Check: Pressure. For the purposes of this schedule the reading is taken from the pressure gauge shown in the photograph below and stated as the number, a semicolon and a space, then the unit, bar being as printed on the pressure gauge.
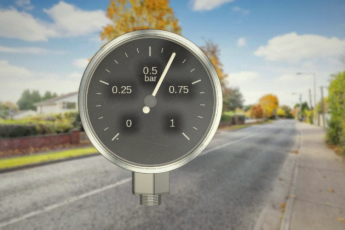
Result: 0.6; bar
